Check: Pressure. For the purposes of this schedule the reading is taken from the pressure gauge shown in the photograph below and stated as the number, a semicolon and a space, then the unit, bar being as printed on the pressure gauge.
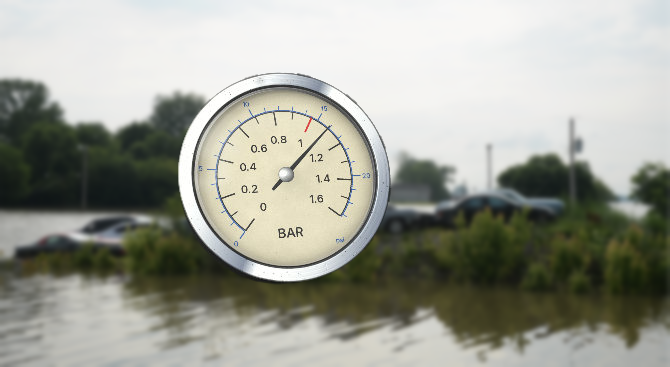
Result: 1.1; bar
